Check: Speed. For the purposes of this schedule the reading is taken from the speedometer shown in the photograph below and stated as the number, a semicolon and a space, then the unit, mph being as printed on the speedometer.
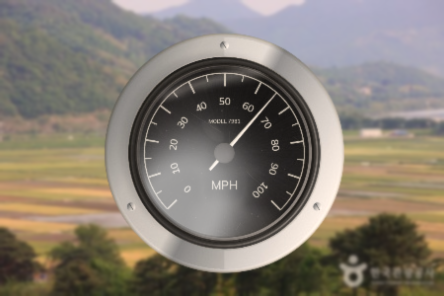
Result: 65; mph
